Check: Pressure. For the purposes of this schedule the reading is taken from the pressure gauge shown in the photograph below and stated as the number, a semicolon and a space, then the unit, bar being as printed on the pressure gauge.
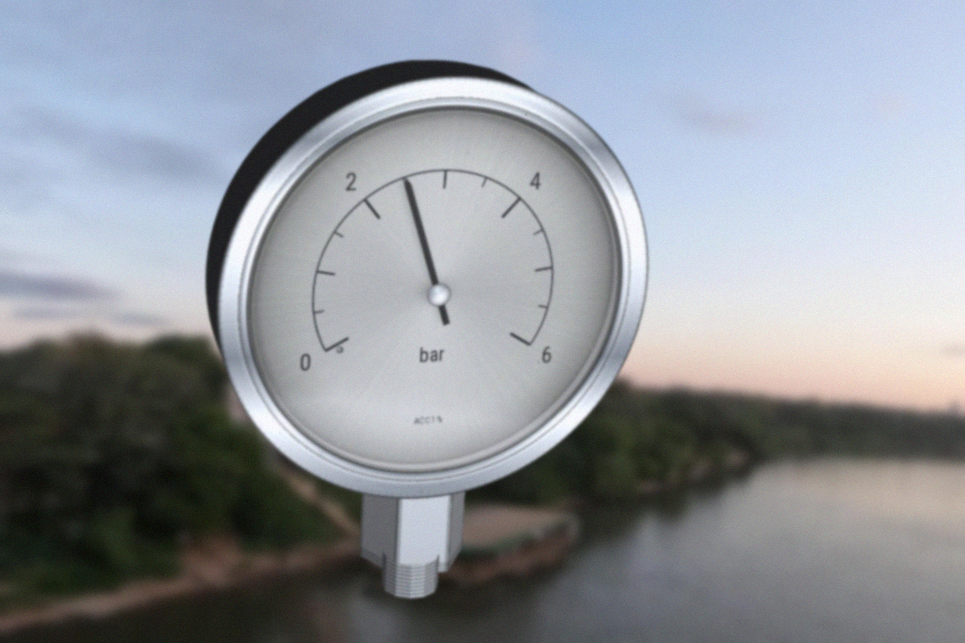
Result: 2.5; bar
